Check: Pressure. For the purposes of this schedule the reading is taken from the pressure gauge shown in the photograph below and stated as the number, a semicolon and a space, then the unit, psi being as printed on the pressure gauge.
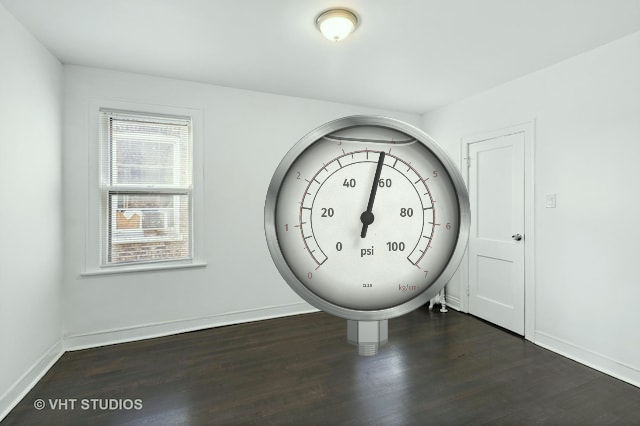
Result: 55; psi
